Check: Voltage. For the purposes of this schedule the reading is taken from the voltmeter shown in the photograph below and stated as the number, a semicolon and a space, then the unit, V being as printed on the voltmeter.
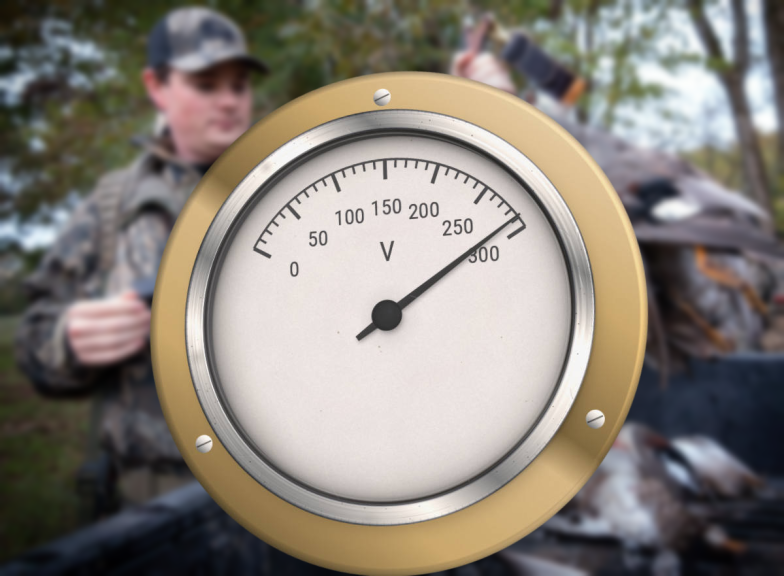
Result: 290; V
